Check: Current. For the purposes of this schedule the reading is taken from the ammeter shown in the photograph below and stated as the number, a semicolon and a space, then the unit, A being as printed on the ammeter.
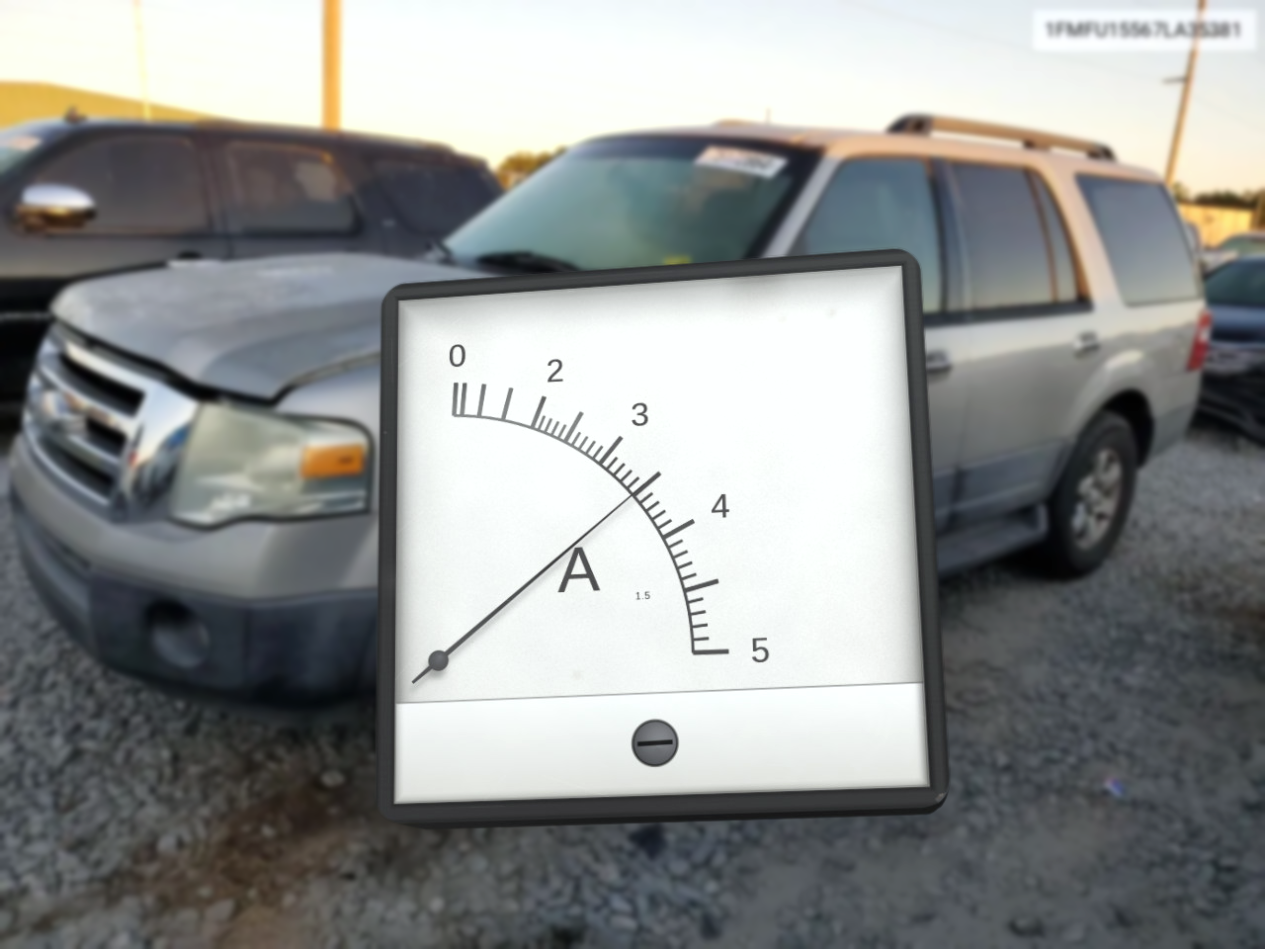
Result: 3.5; A
